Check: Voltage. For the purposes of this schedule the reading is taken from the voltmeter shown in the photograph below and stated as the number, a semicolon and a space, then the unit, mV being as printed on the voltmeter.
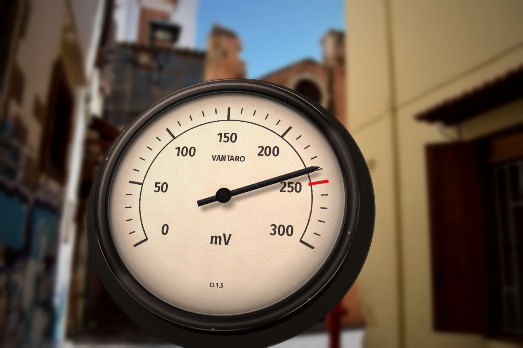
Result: 240; mV
